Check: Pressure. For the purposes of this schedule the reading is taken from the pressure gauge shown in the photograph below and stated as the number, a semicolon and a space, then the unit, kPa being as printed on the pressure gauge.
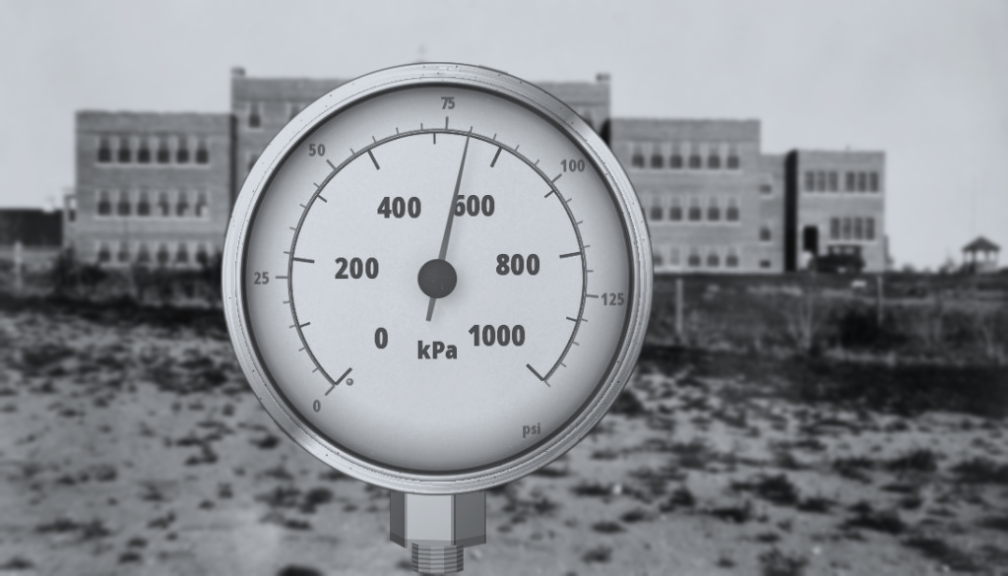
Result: 550; kPa
